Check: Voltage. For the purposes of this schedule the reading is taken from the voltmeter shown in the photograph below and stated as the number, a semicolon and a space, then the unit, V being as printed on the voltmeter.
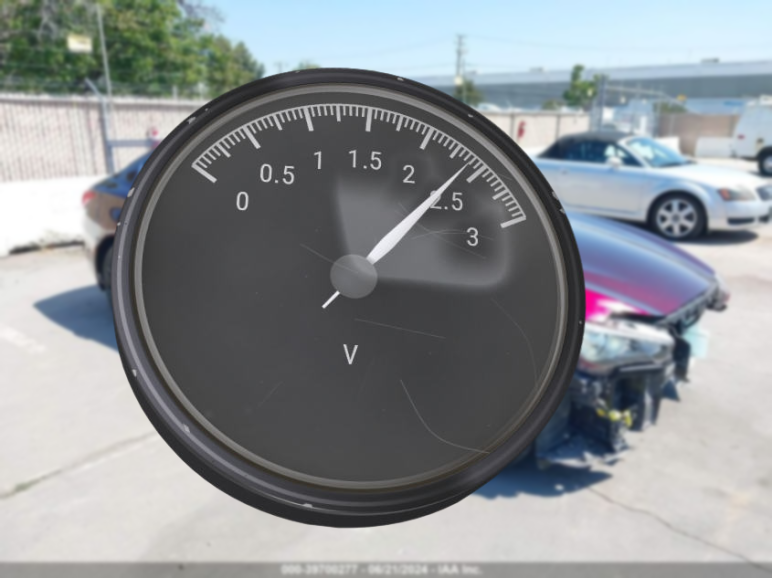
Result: 2.4; V
